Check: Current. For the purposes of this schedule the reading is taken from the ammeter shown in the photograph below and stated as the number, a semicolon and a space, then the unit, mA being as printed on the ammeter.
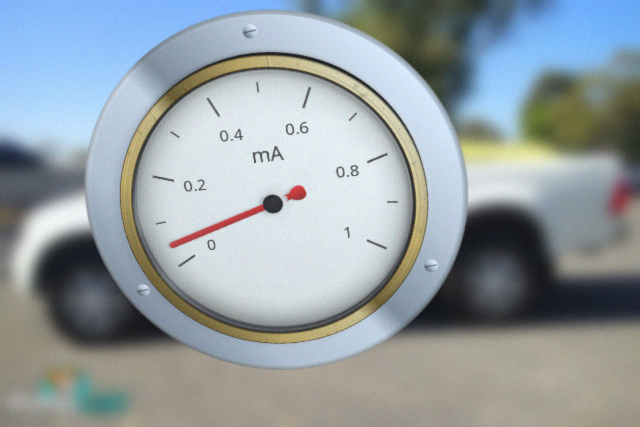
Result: 0.05; mA
